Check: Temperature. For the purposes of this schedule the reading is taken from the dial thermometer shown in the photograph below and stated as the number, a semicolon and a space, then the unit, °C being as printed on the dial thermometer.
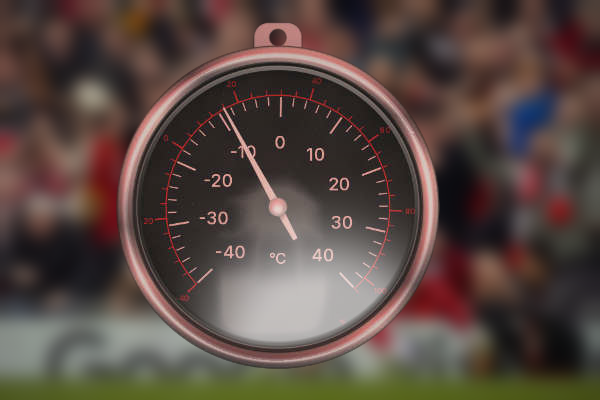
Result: -9; °C
